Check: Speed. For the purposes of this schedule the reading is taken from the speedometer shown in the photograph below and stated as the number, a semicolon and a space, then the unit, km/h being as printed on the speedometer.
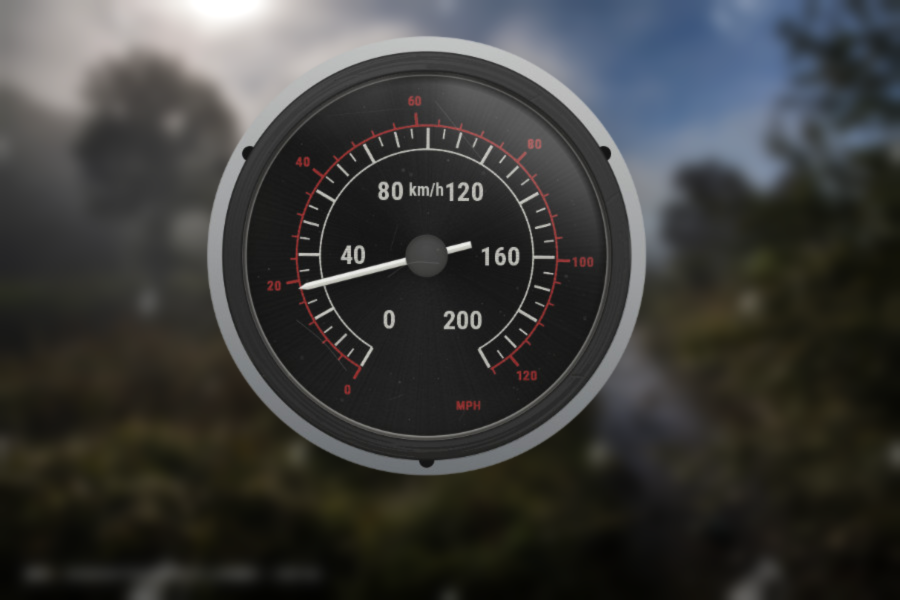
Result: 30; km/h
